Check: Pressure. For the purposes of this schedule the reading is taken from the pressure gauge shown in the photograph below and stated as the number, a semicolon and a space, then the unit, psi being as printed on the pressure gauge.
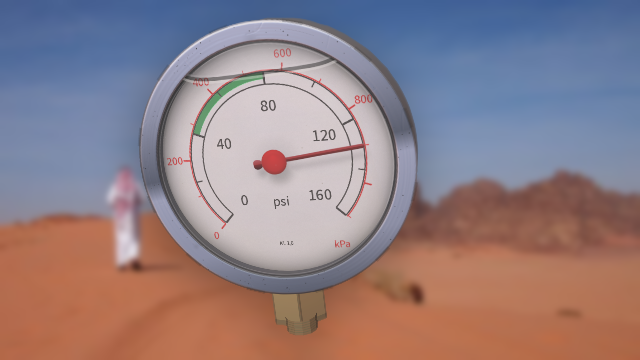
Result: 130; psi
